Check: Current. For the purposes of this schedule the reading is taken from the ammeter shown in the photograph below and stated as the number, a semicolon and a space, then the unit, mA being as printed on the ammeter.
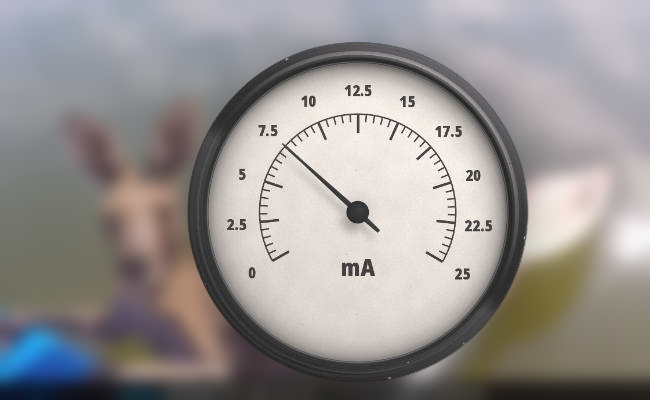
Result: 7.5; mA
